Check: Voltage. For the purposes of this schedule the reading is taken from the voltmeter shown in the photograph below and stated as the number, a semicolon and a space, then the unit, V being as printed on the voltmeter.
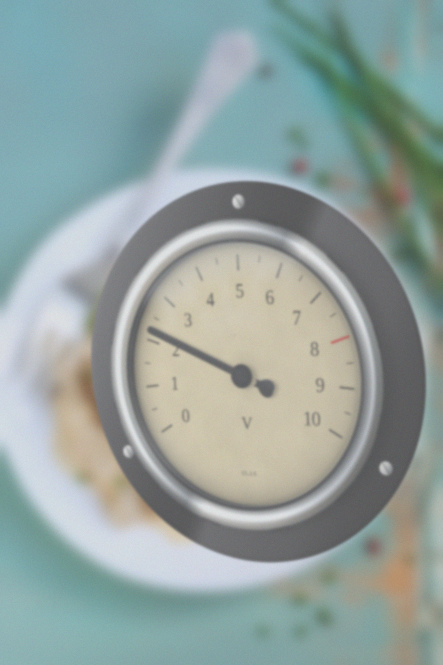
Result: 2.25; V
